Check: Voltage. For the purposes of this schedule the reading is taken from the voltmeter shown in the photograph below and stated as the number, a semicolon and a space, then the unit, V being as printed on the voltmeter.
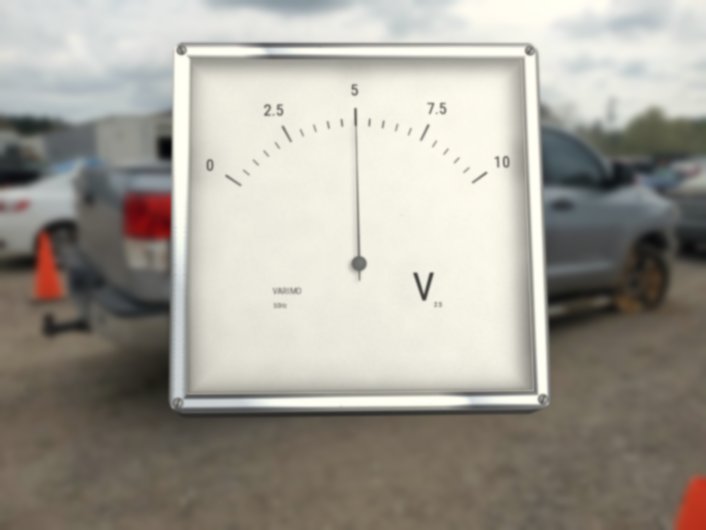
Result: 5; V
